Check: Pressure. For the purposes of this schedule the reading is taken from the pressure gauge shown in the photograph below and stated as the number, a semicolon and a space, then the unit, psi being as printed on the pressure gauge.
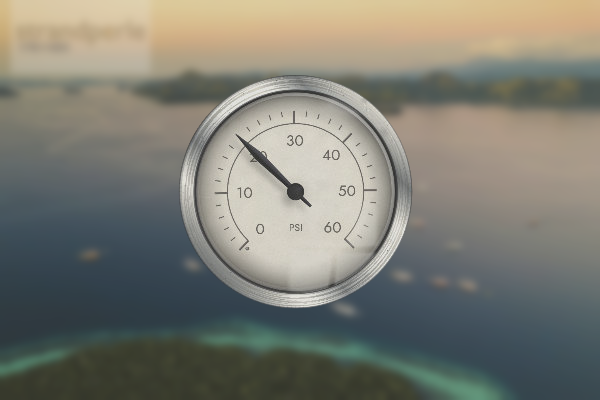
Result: 20; psi
